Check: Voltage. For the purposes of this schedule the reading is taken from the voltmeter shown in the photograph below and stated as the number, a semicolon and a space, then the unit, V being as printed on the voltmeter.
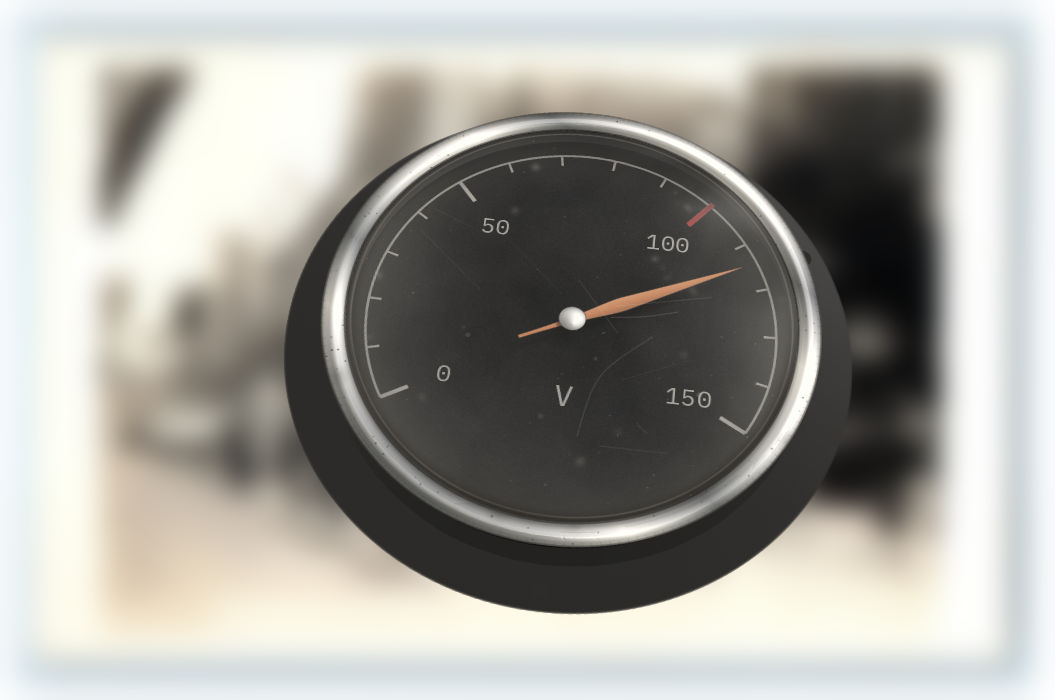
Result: 115; V
